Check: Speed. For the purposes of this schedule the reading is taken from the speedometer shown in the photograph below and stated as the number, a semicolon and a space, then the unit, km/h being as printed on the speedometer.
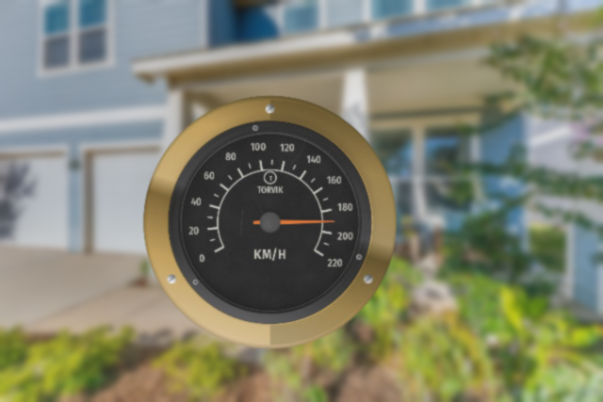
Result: 190; km/h
